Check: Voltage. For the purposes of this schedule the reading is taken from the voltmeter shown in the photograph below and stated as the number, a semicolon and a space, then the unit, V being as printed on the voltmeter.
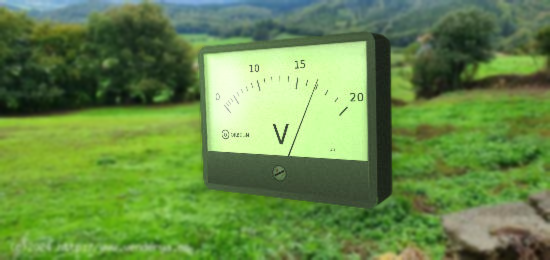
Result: 17; V
